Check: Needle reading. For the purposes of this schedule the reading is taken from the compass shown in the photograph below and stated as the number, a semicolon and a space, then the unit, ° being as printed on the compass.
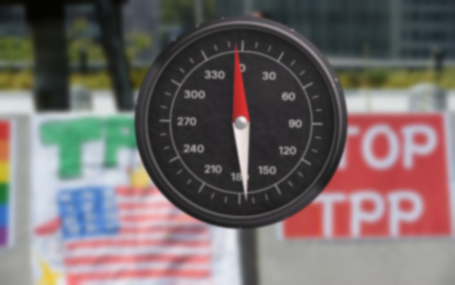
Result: 355; °
